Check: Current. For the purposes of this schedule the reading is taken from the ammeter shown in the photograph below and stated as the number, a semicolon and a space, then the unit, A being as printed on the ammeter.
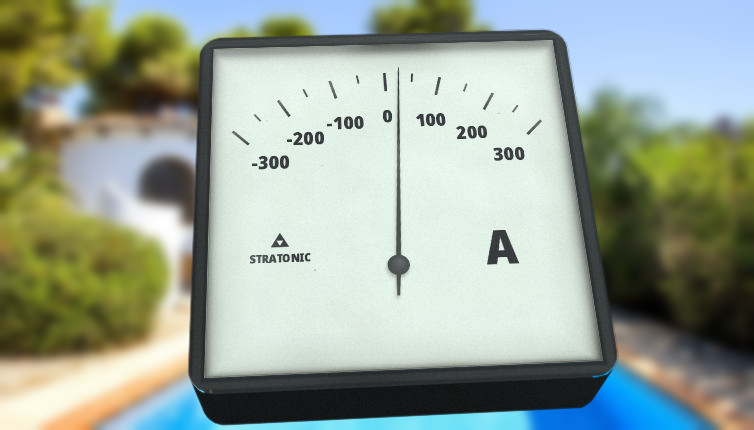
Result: 25; A
